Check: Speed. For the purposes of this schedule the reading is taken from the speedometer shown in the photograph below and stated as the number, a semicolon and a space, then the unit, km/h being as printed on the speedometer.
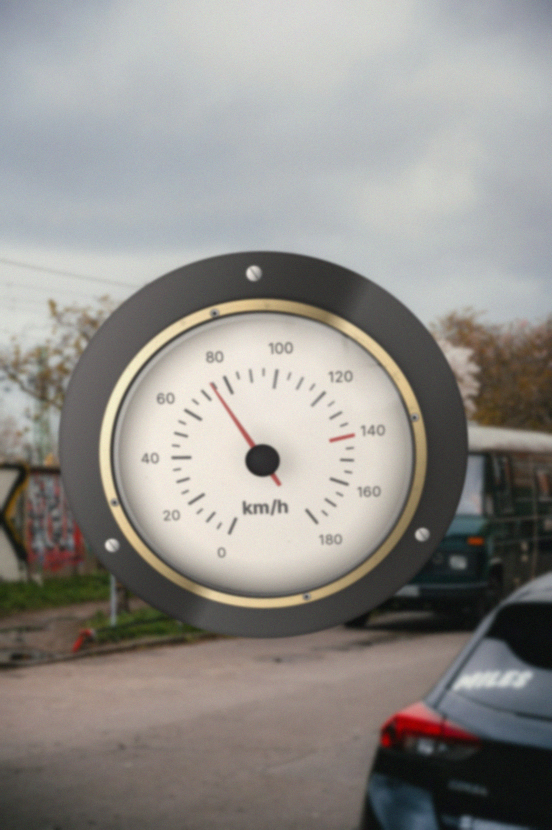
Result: 75; km/h
